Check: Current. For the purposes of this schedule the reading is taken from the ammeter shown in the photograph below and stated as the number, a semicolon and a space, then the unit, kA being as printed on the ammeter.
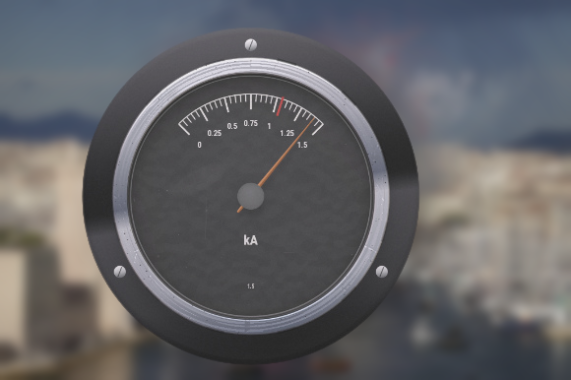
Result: 1.4; kA
